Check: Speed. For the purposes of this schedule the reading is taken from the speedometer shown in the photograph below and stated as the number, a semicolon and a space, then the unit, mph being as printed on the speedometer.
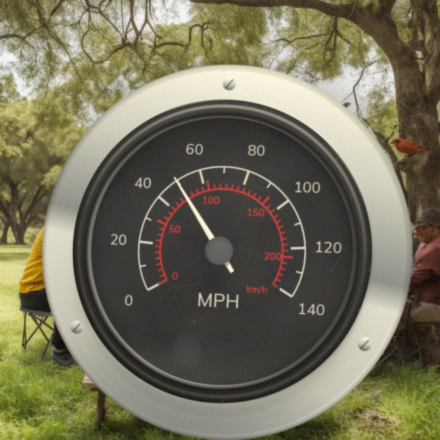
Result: 50; mph
